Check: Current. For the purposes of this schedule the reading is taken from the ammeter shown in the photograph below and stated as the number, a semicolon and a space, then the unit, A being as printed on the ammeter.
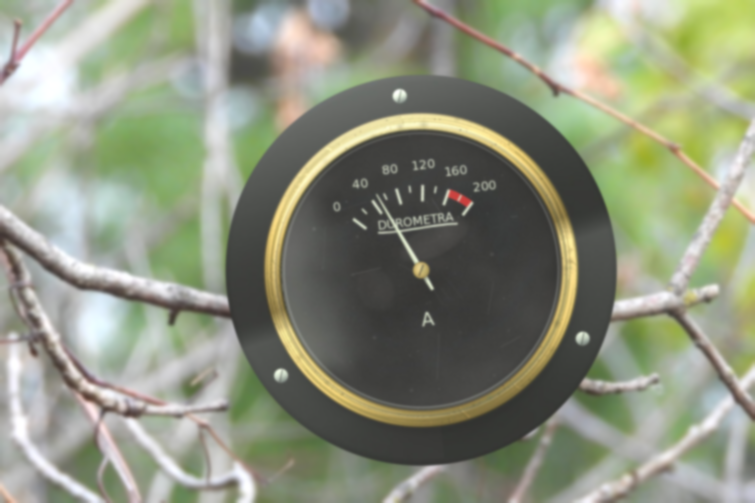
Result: 50; A
